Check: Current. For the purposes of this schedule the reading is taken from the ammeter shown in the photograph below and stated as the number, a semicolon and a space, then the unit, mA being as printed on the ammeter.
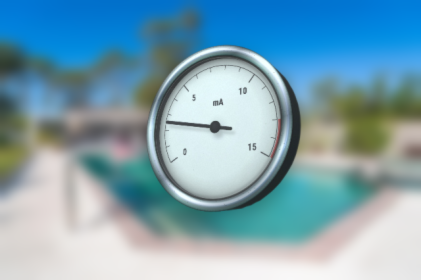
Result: 2.5; mA
